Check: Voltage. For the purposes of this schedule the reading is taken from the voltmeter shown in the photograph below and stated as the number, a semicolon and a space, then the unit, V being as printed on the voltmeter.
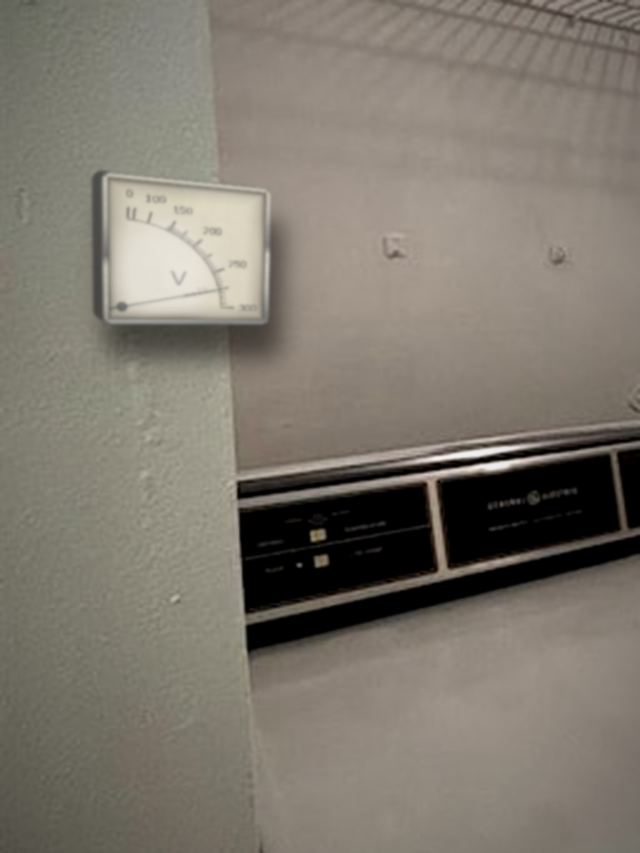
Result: 275; V
